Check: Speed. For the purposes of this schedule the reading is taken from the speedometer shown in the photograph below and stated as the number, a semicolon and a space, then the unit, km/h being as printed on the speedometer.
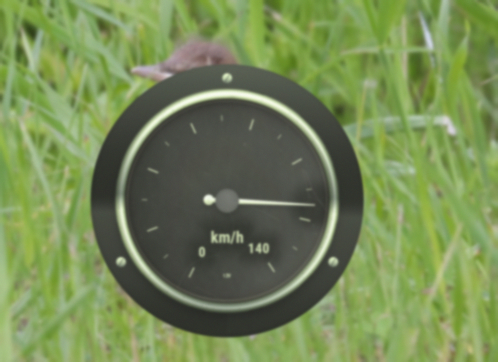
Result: 115; km/h
